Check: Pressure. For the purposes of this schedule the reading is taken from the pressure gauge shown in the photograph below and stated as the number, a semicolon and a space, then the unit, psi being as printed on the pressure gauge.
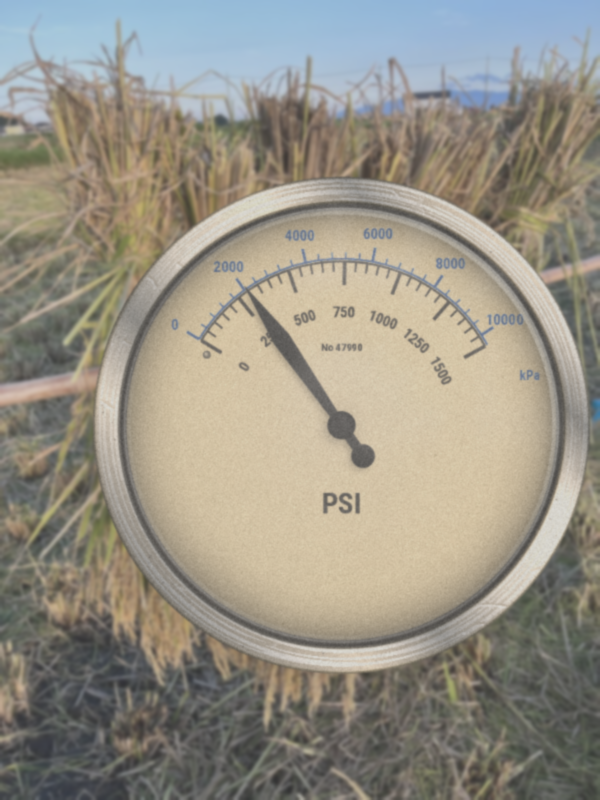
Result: 300; psi
